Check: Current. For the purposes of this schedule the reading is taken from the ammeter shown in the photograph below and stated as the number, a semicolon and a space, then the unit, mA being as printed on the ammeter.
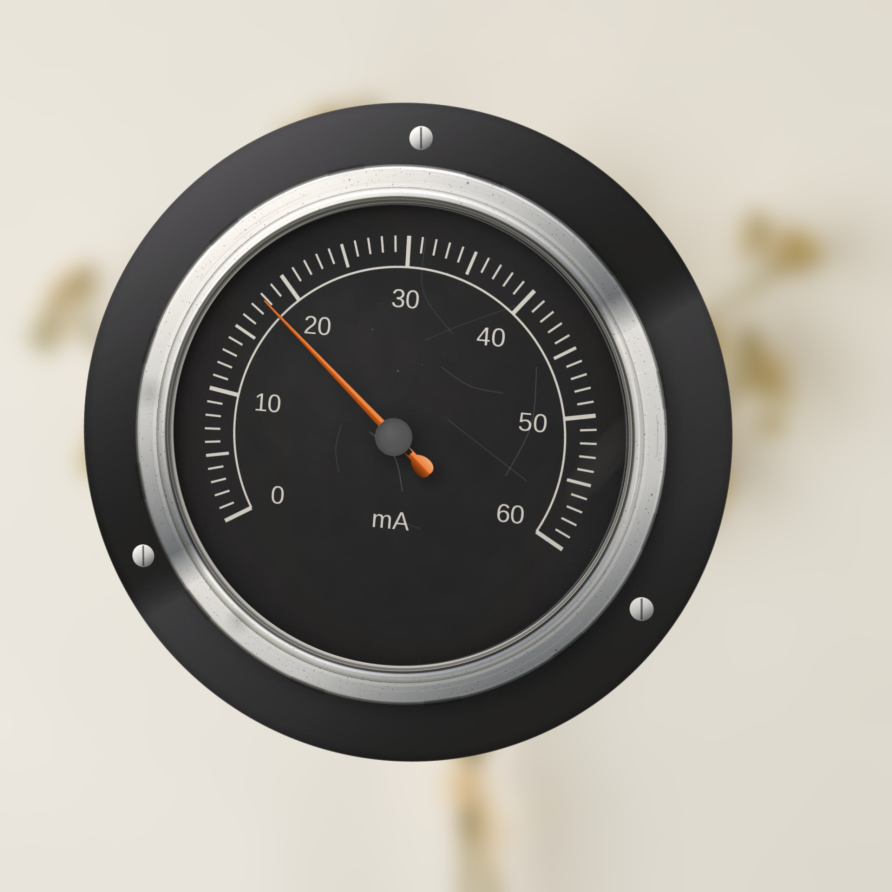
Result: 18; mA
